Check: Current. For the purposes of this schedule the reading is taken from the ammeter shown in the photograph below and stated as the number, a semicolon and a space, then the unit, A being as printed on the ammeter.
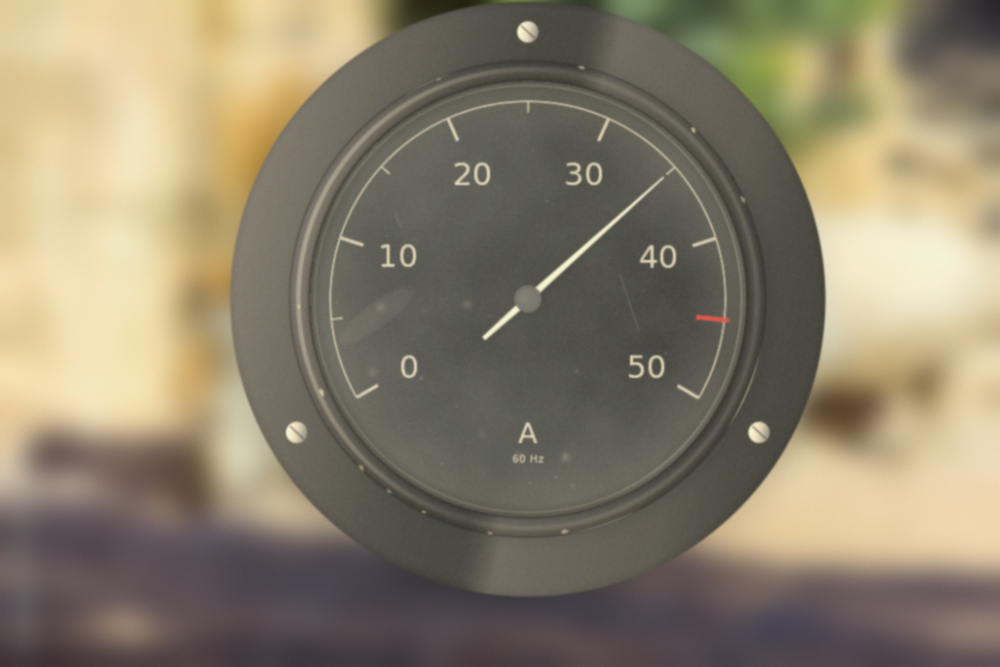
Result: 35; A
